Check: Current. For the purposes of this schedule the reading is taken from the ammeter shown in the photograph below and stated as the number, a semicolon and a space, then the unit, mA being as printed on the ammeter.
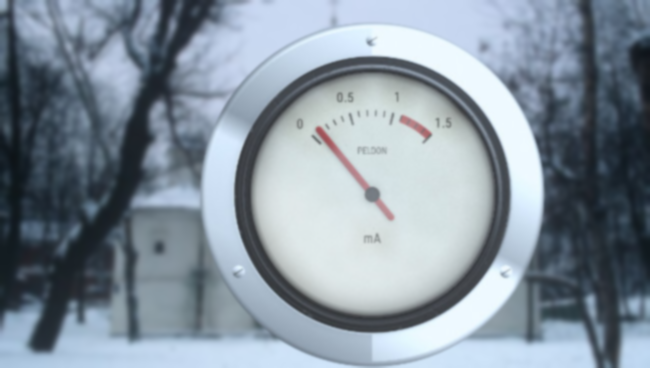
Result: 0.1; mA
